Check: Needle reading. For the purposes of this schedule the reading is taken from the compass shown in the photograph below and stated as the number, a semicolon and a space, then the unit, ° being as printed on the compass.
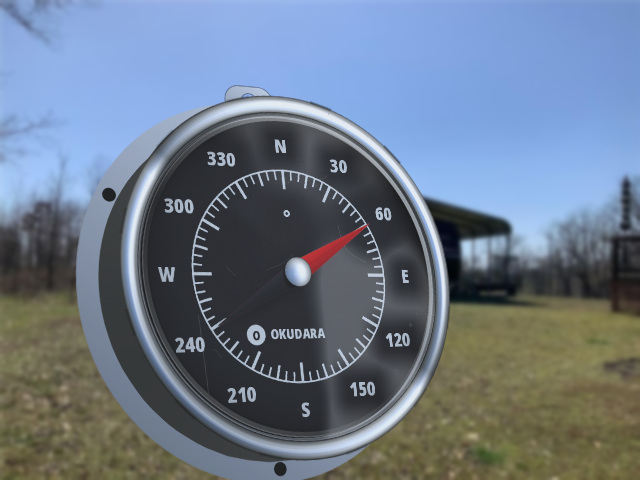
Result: 60; °
